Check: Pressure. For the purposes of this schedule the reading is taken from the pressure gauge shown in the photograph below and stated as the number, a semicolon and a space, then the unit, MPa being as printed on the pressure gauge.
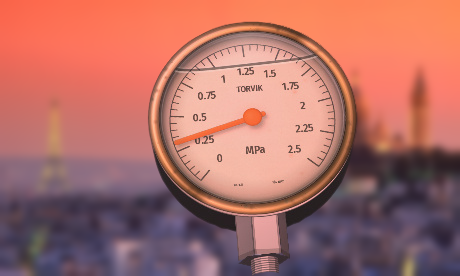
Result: 0.3; MPa
